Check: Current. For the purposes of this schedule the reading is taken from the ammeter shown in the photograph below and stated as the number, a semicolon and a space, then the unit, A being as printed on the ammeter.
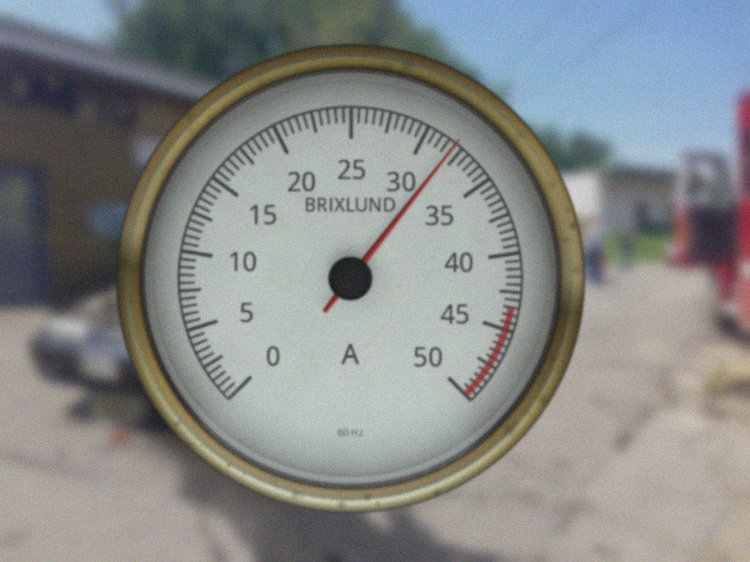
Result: 32; A
